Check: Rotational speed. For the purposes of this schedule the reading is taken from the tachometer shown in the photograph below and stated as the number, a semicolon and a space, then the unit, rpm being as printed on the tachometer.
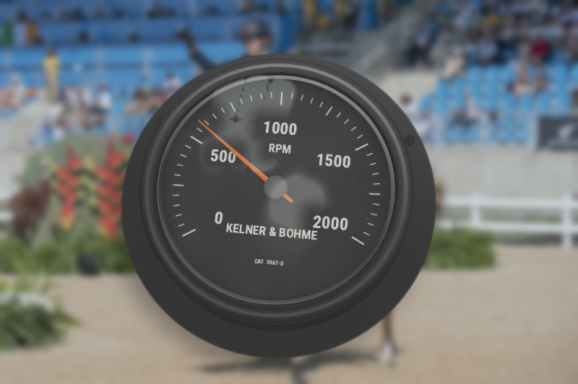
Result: 575; rpm
